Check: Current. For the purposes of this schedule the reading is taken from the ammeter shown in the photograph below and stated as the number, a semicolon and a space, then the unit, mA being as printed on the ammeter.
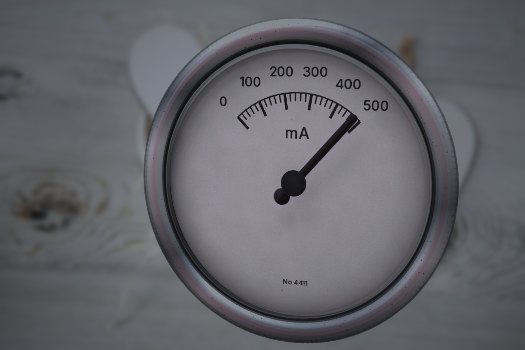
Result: 480; mA
